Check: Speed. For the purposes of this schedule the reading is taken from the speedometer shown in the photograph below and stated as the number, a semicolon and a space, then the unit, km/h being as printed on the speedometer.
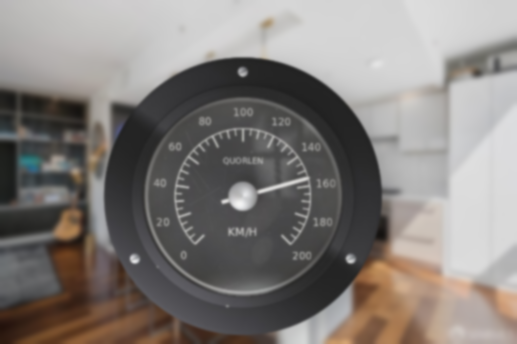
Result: 155; km/h
